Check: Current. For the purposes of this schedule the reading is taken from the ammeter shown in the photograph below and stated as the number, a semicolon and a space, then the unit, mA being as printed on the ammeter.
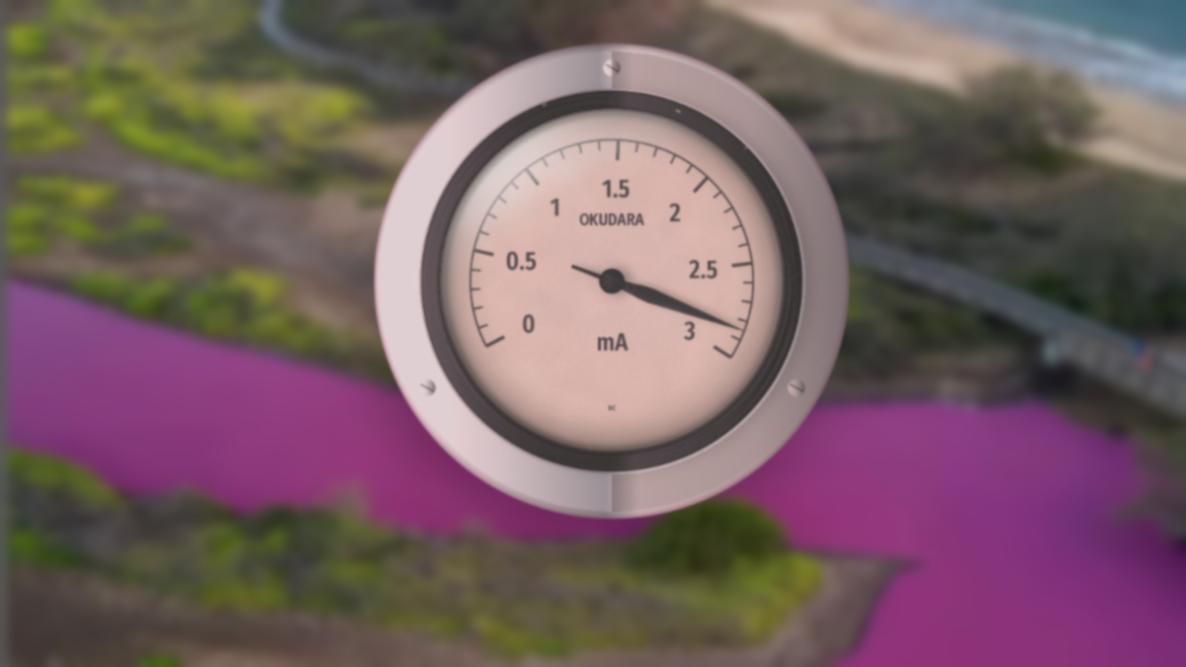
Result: 2.85; mA
